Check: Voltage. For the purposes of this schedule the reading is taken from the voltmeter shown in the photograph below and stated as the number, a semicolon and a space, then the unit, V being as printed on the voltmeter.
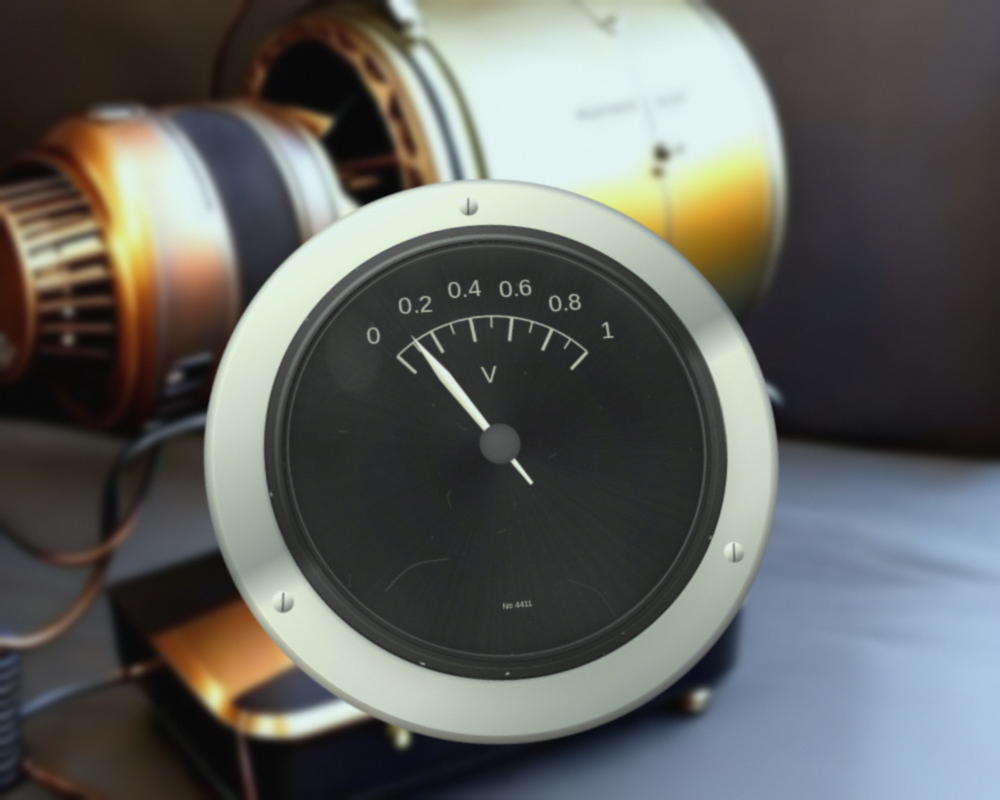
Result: 0.1; V
